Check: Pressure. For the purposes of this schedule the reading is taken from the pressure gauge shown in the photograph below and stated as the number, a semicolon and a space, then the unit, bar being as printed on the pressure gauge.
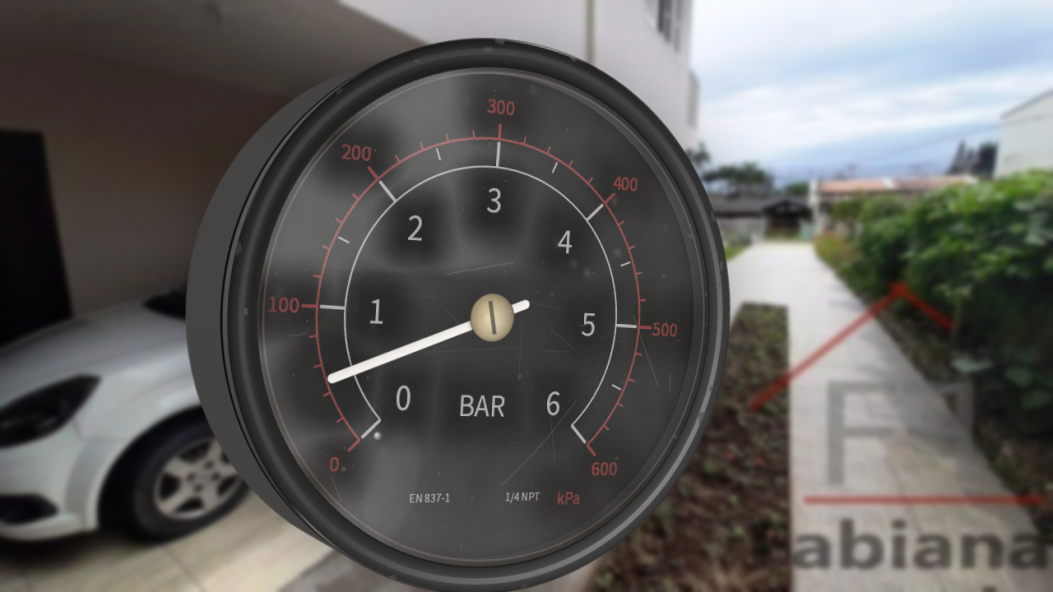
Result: 0.5; bar
